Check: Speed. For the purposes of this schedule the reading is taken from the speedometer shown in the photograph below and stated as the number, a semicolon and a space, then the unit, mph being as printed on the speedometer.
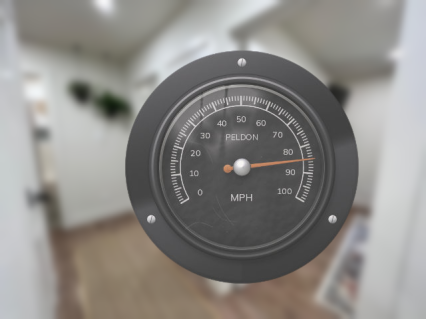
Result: 85; mph
